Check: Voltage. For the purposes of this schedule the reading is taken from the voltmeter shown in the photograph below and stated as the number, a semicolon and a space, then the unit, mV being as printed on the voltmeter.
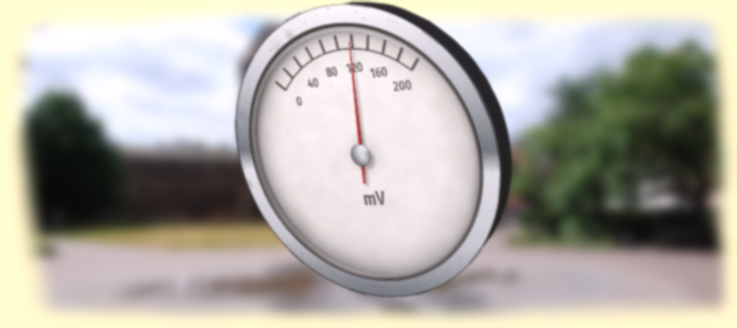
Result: 120; mV
